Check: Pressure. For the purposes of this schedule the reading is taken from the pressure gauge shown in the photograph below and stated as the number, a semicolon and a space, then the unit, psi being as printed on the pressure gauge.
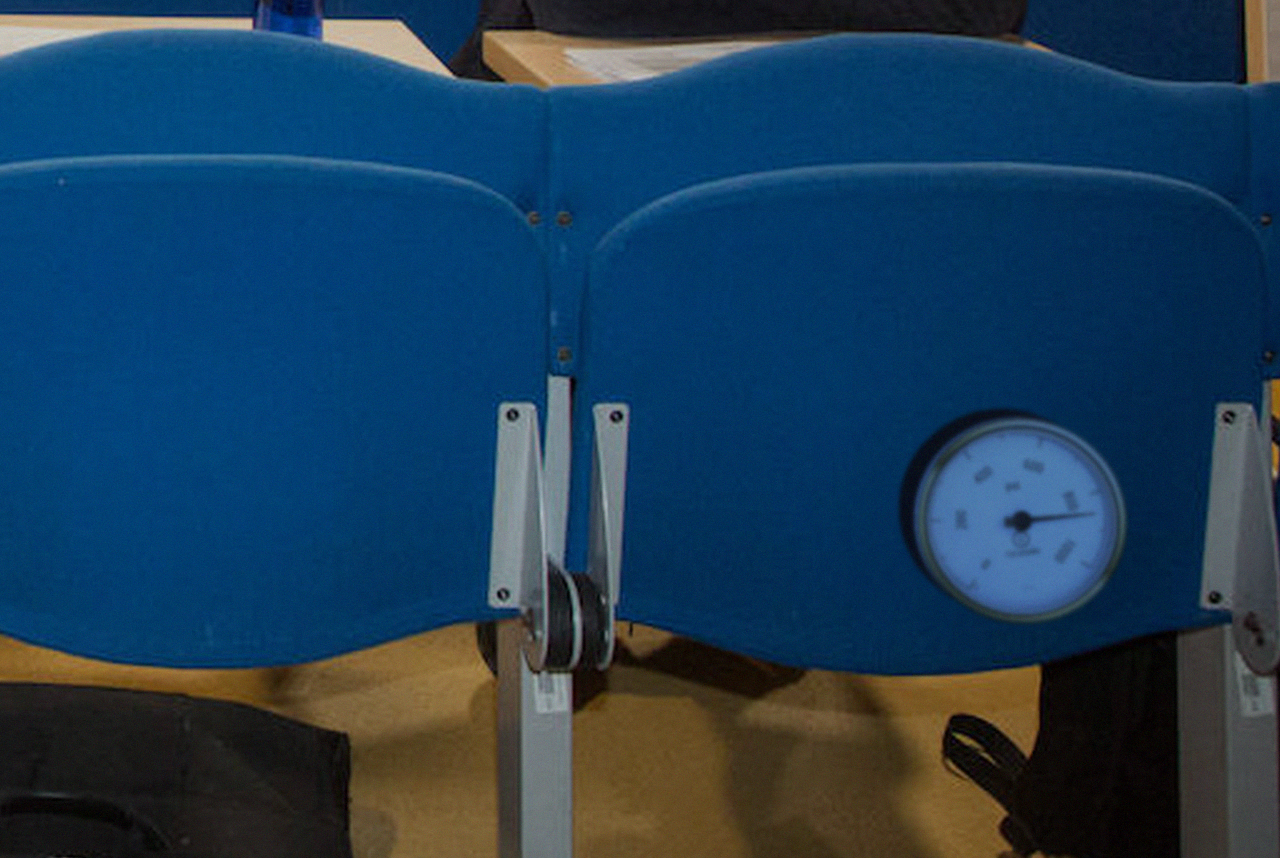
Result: 850; psi
